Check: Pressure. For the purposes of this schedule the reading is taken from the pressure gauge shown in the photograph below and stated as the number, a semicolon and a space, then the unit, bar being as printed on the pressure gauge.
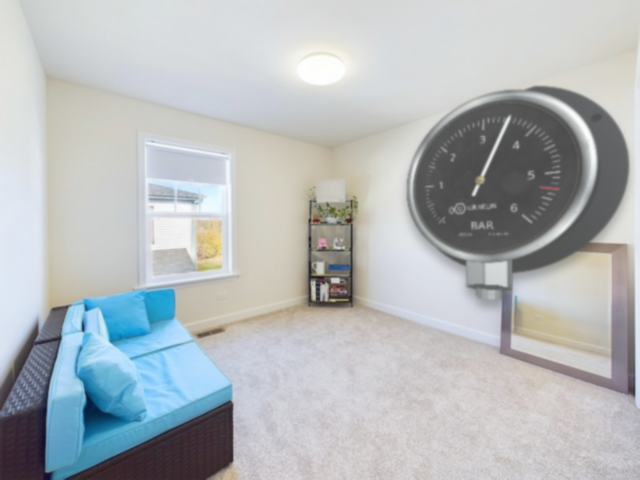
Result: 3.5; bar
